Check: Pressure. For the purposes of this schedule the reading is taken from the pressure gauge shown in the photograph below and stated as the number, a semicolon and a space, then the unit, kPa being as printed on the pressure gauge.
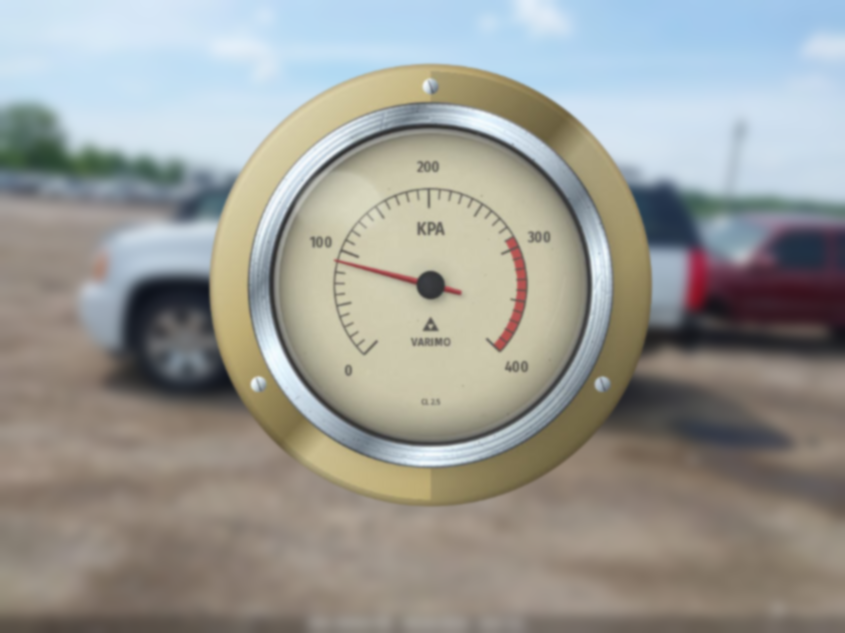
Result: 90; kPa
